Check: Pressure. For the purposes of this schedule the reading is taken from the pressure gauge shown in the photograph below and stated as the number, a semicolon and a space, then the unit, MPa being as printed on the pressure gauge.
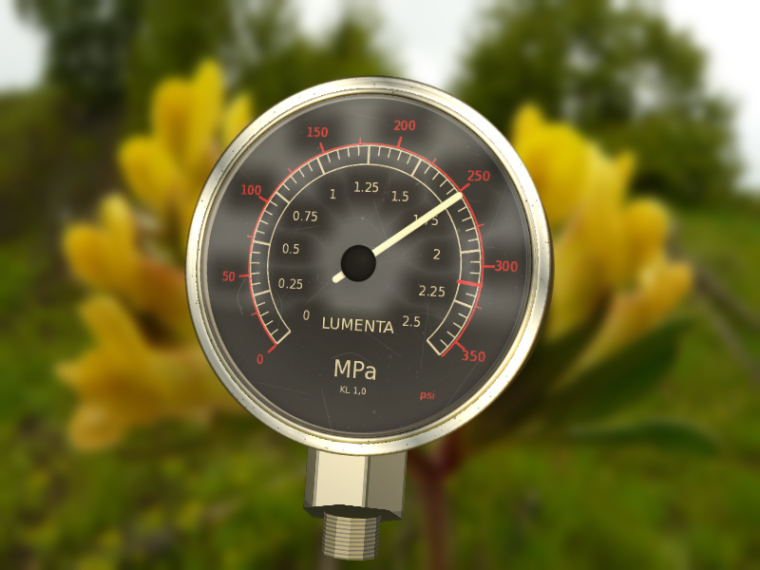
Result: 1.75; MPa
